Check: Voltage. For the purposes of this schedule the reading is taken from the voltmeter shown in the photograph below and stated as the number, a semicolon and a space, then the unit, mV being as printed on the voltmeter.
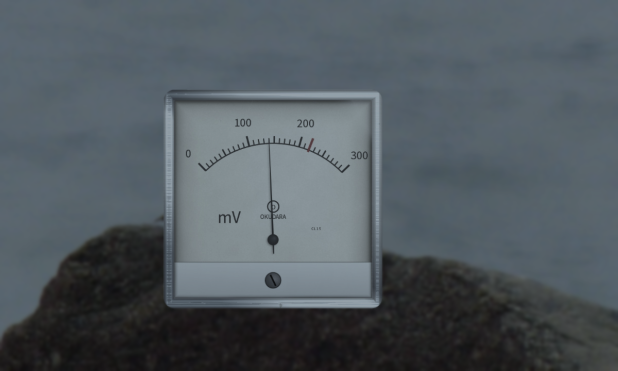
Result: 140; mV
